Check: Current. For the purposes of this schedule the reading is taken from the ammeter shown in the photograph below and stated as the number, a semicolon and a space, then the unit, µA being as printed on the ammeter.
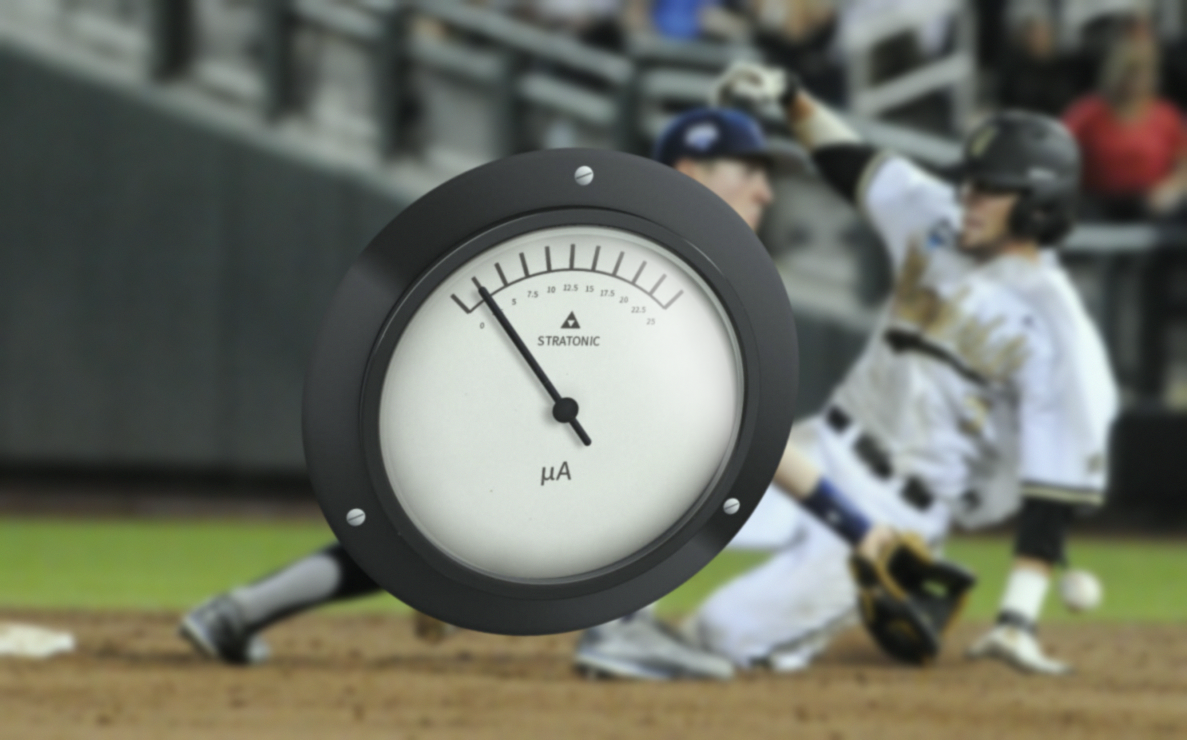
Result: 2.5; µA
